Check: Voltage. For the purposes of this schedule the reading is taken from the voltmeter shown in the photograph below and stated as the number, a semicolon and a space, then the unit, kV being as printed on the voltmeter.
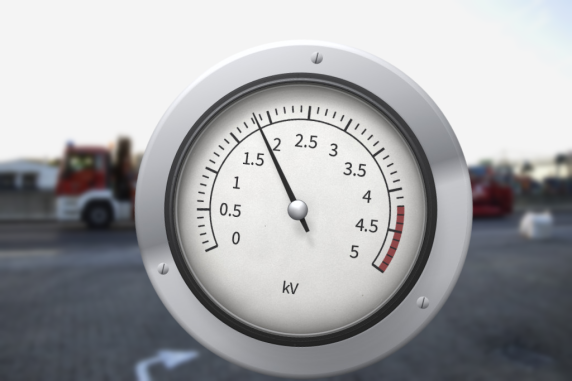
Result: 1.85; kV
